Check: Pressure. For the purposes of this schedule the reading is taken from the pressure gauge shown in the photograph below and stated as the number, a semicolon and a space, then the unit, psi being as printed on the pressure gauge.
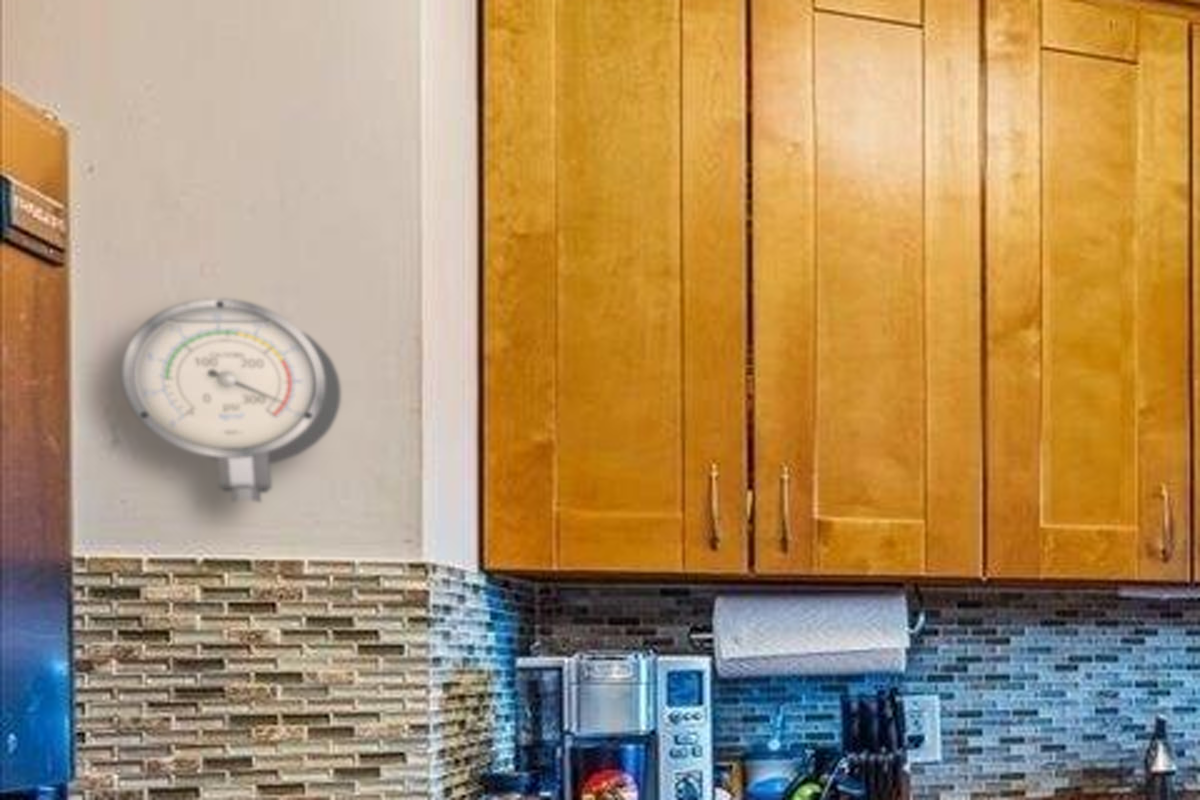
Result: 280; psi
